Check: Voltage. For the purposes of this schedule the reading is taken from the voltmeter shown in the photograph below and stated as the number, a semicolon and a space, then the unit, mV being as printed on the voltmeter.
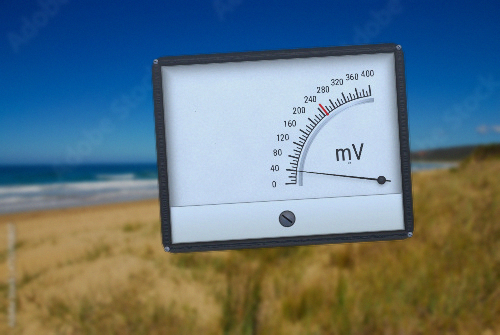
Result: 40; mV
